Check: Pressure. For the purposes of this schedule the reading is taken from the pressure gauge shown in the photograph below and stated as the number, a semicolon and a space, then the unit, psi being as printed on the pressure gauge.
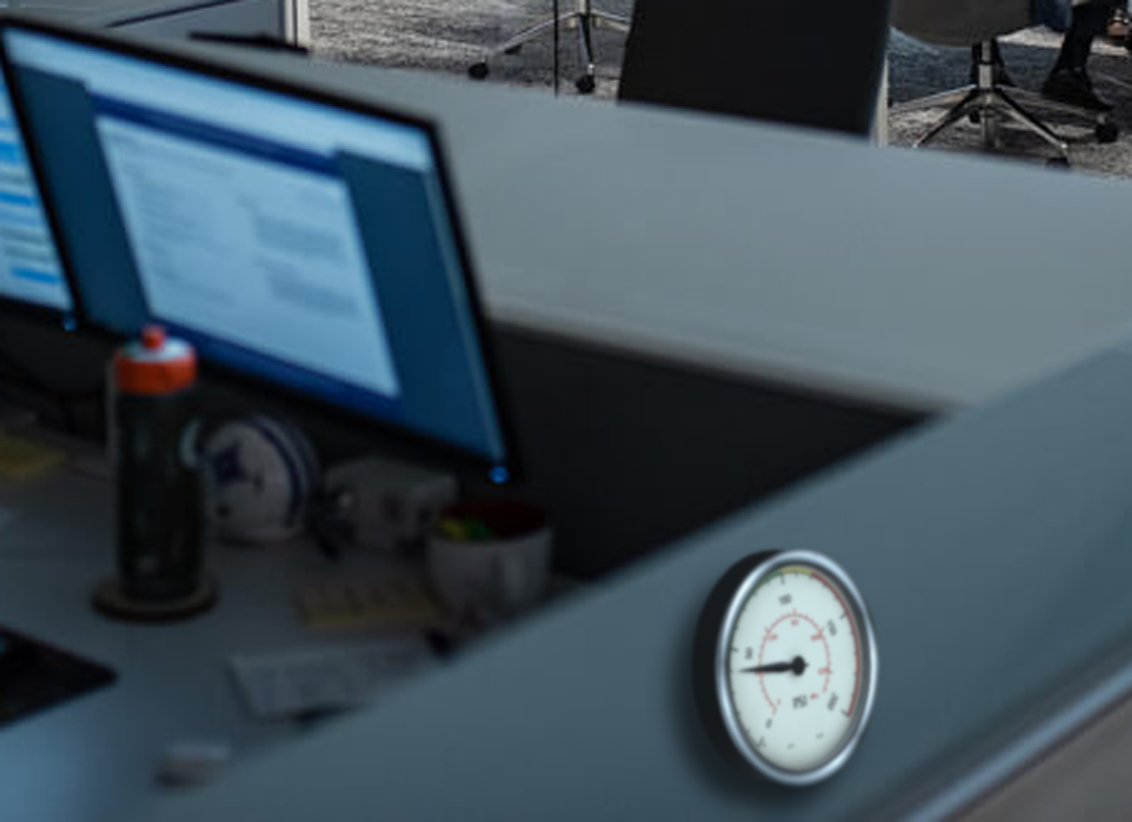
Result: 40; psi
